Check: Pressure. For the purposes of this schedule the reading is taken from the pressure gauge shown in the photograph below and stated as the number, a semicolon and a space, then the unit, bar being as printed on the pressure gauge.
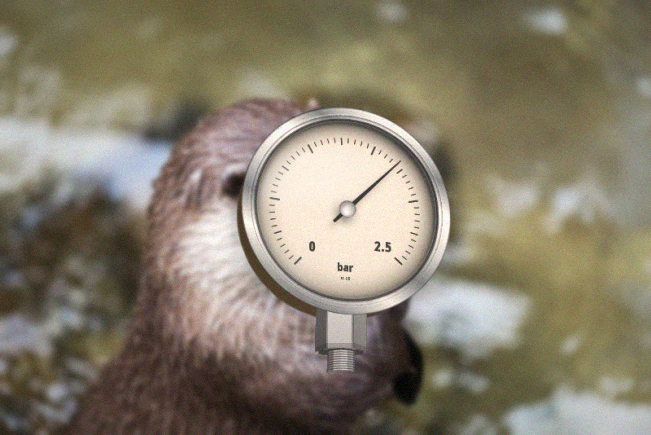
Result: 1.7; bar
